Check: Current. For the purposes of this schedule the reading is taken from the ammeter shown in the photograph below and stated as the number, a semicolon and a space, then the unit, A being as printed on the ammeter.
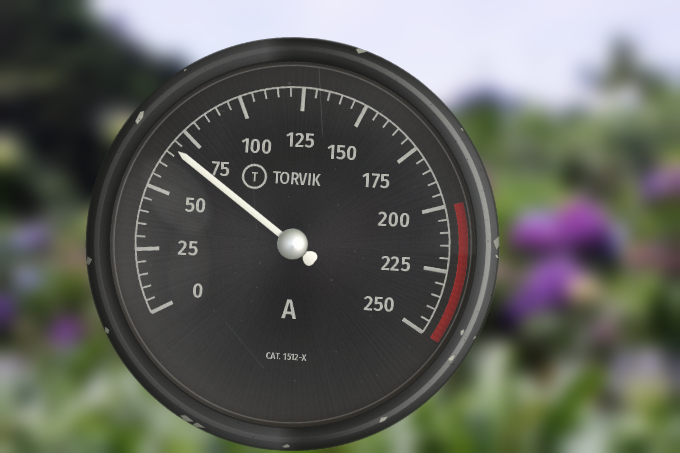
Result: 67.5; A
